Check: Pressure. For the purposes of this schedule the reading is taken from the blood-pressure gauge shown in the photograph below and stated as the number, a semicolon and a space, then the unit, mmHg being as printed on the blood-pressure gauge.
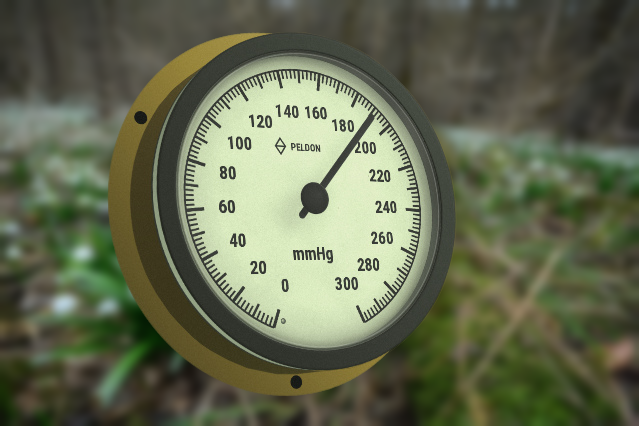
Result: 190; mmHg
